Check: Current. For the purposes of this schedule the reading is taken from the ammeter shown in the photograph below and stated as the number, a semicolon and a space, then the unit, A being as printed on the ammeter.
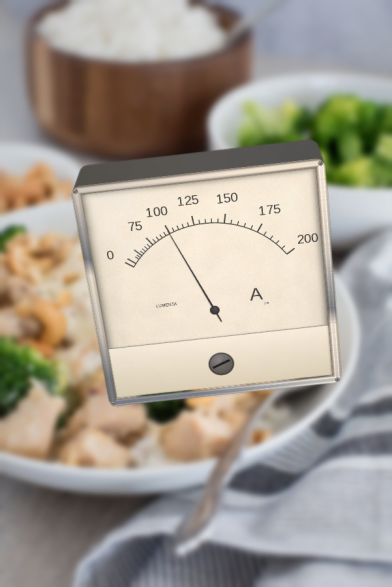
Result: 100; A
